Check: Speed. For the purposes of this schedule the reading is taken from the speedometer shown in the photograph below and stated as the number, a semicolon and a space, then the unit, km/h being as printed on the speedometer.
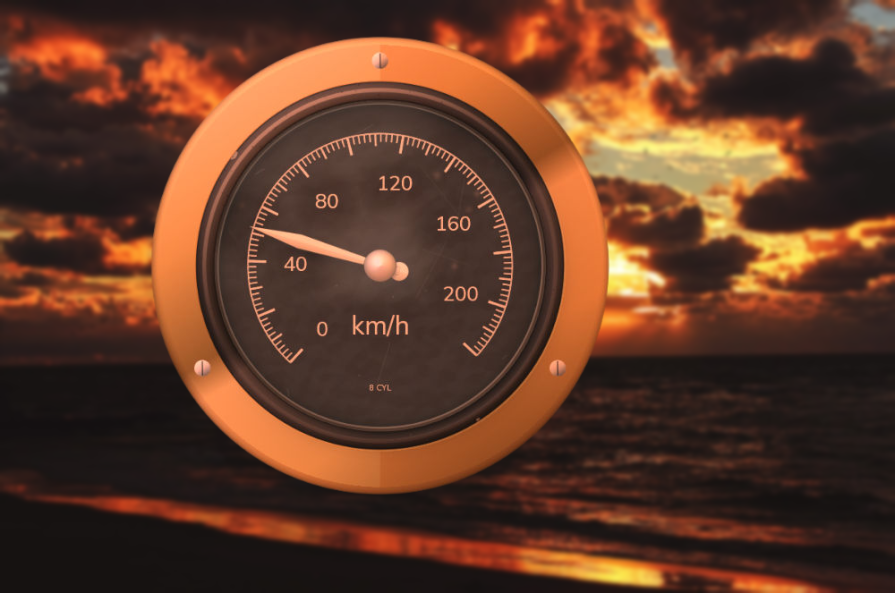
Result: 52; km/h
